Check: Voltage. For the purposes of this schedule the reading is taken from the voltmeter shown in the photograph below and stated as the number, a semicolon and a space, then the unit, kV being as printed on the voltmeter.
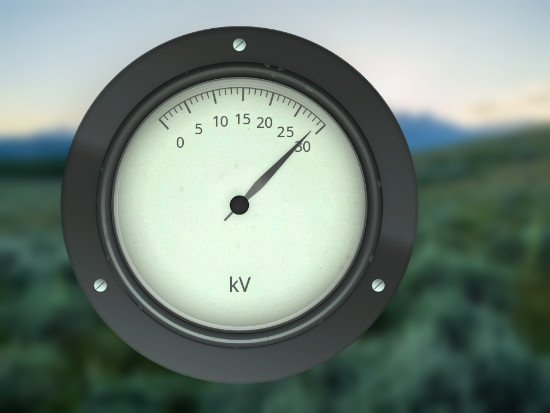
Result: 29; kV
